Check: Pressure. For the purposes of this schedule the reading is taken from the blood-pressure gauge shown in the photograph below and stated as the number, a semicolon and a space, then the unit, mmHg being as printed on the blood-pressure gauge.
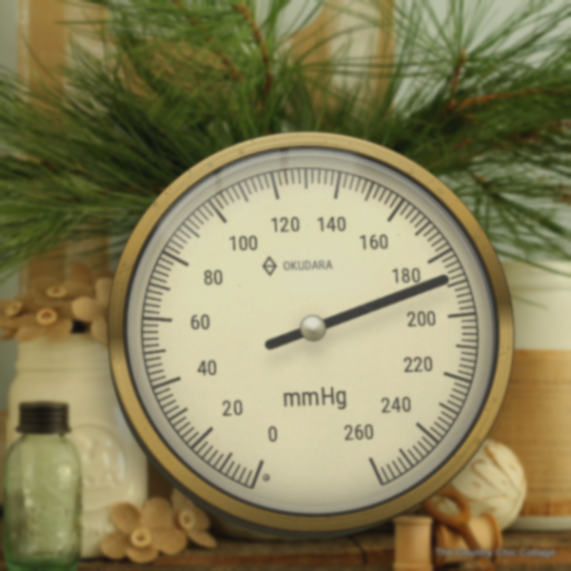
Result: 188; mmHg
